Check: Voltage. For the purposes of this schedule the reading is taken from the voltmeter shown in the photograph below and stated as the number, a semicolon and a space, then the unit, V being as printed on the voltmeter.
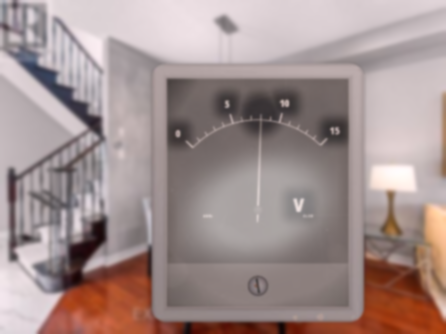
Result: 8; V
